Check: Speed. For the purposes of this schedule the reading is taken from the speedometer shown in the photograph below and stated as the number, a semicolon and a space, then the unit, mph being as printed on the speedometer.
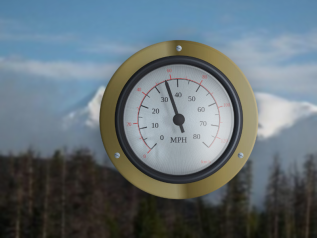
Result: 35; mph
